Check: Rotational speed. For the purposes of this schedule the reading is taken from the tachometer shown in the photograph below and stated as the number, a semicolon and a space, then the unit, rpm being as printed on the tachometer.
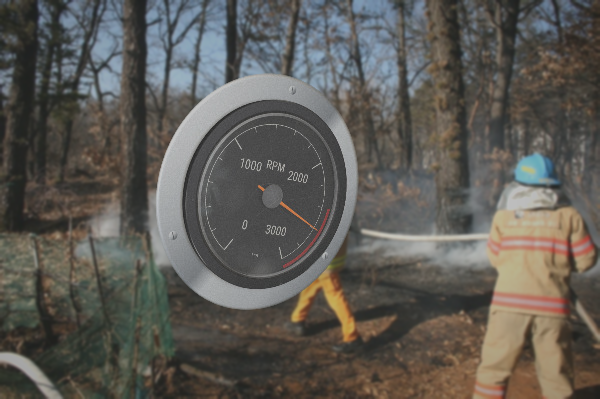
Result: 2600; rpm
